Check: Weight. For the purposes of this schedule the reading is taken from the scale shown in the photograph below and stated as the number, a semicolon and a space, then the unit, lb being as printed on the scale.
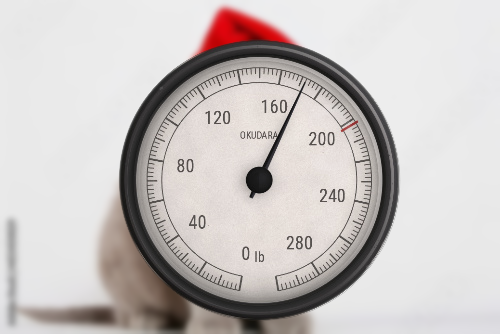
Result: 172; lb
